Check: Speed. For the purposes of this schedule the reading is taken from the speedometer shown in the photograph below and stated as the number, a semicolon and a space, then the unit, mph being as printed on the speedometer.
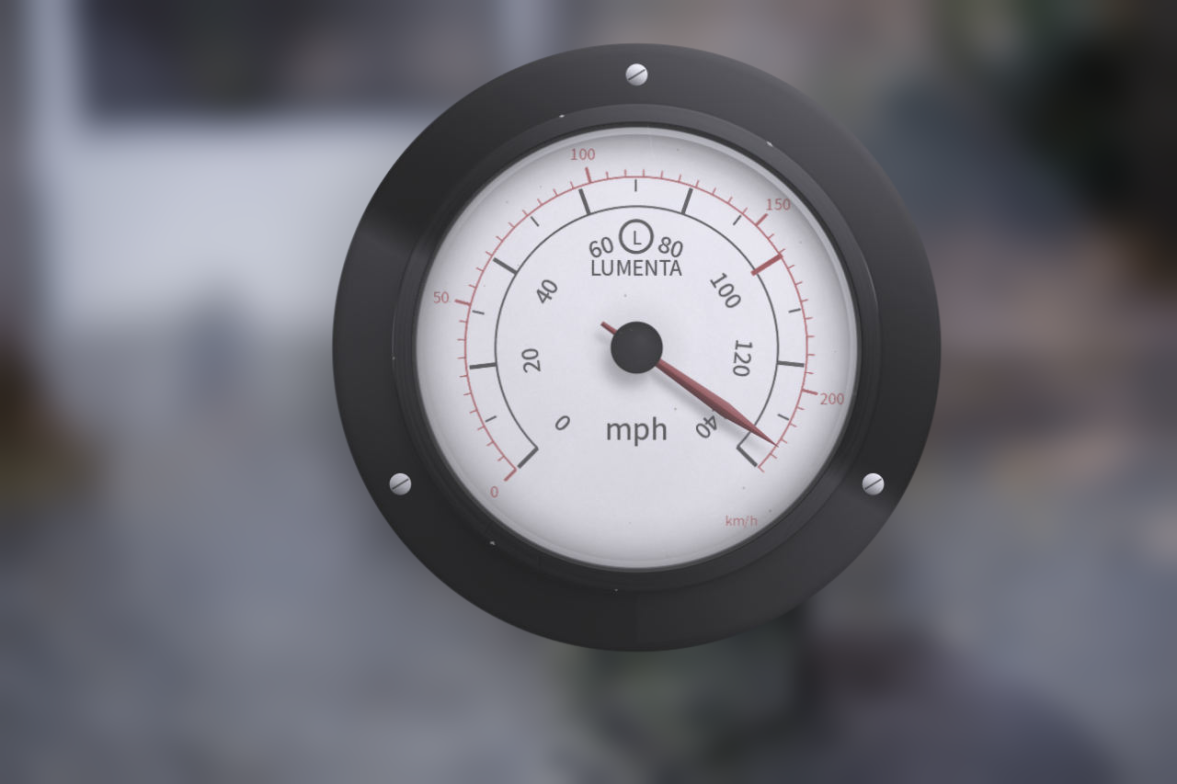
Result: 135; mph
